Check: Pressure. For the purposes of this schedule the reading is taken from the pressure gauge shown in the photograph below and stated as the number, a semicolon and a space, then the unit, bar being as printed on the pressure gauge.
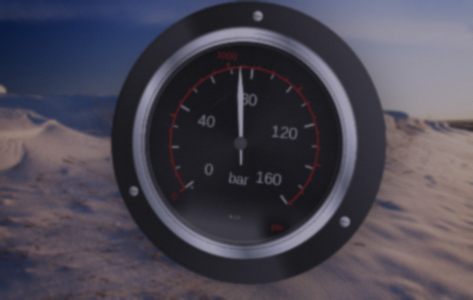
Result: 75; bar
